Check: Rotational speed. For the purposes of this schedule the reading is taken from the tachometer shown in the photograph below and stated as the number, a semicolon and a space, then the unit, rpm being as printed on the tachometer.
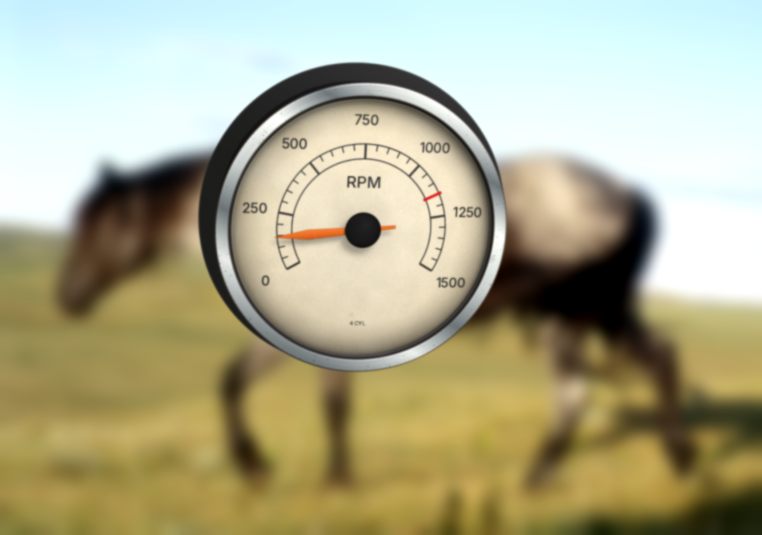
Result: 150; rpm
